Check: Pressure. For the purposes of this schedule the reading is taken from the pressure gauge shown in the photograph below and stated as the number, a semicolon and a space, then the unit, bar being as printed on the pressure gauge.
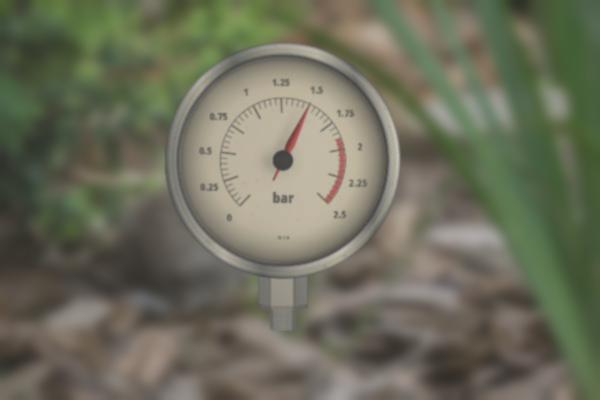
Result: 1.5; bar
